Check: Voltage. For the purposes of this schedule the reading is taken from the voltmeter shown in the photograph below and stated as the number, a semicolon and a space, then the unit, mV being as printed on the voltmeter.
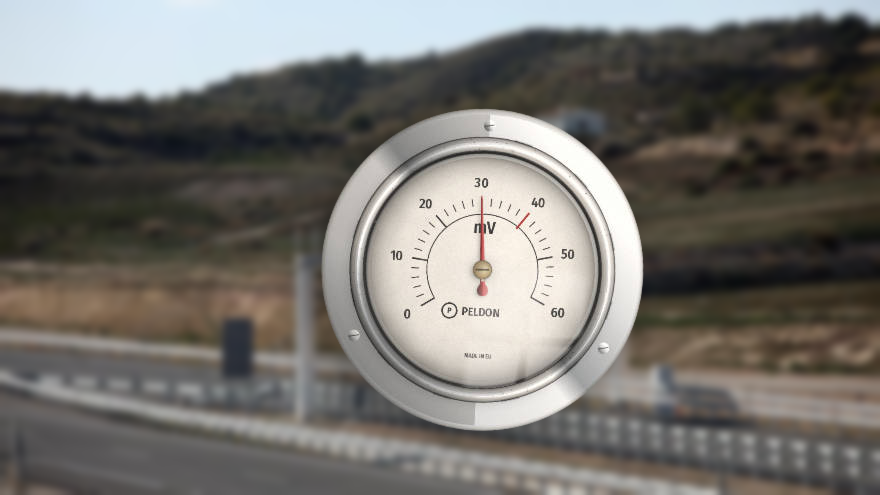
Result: 30; mV
